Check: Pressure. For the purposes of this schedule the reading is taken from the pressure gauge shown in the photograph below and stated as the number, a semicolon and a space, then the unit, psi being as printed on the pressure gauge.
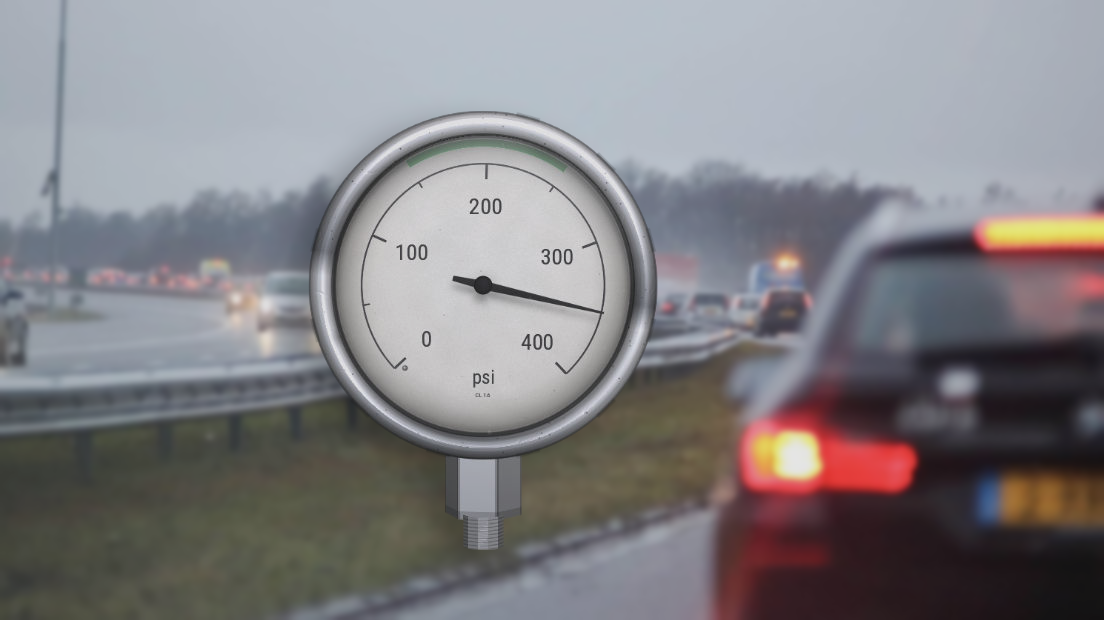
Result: 350; psi
